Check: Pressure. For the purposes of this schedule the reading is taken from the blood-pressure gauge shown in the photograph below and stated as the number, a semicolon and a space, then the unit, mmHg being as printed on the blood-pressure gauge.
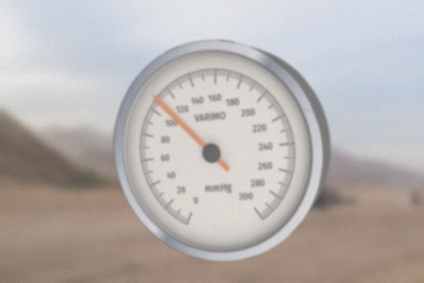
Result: 110; mmHg
